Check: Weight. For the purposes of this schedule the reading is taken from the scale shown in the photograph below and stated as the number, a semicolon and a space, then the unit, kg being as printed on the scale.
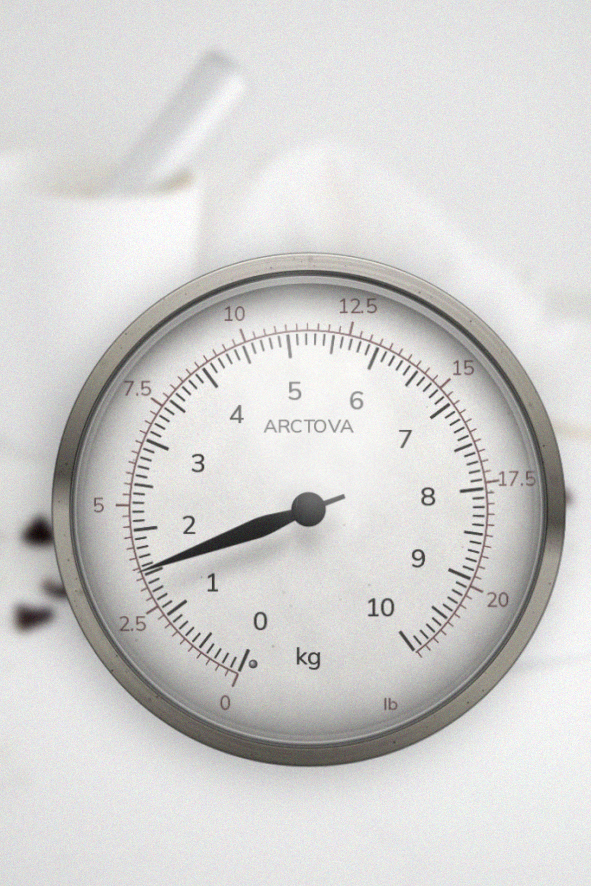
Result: 1.55; kg
